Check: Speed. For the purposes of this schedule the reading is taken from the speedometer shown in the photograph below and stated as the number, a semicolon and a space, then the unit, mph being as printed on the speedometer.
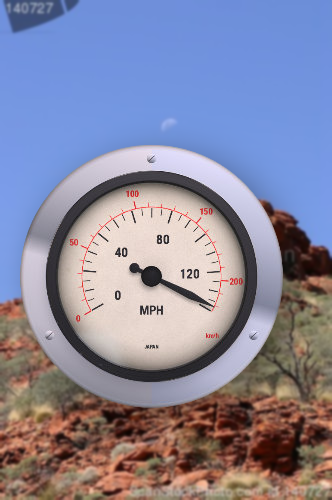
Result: 137.5; mph
